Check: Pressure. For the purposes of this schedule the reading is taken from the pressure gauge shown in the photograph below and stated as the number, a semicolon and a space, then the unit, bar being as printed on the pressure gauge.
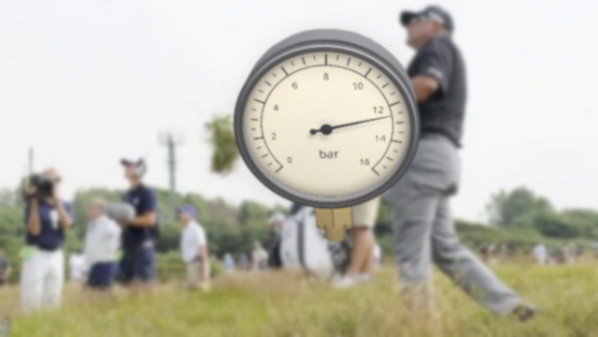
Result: 12.5; bar
